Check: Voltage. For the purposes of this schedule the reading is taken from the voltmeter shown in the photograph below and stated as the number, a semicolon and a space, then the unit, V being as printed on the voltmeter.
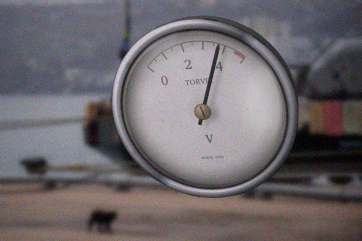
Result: 3.75; V
